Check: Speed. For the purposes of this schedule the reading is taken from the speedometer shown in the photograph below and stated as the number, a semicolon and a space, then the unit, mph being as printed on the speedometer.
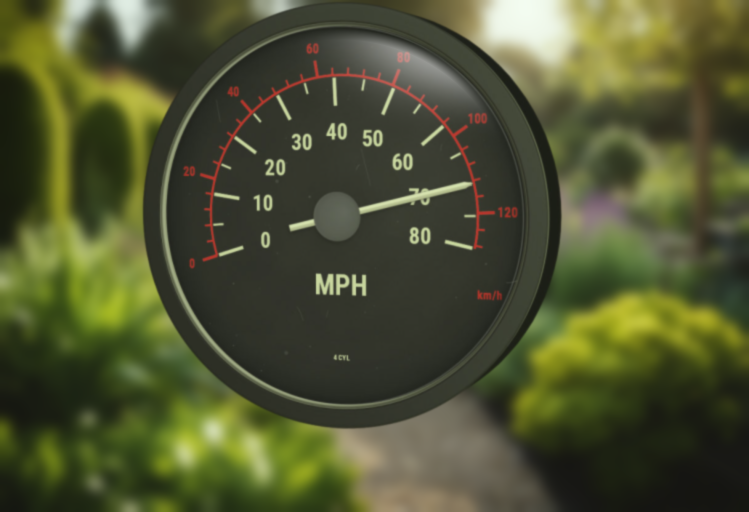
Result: 70; mph
